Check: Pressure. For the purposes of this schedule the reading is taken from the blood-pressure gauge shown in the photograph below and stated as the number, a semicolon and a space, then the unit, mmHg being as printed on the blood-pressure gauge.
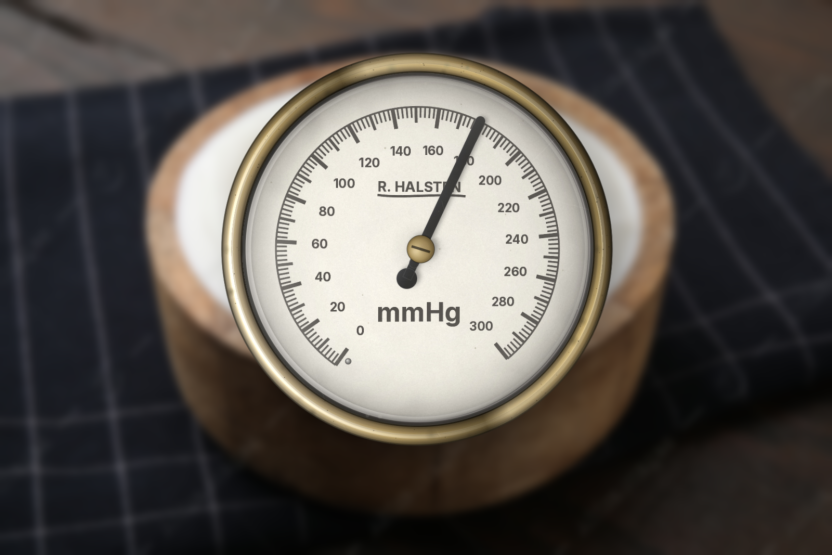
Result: 178; mmHg
